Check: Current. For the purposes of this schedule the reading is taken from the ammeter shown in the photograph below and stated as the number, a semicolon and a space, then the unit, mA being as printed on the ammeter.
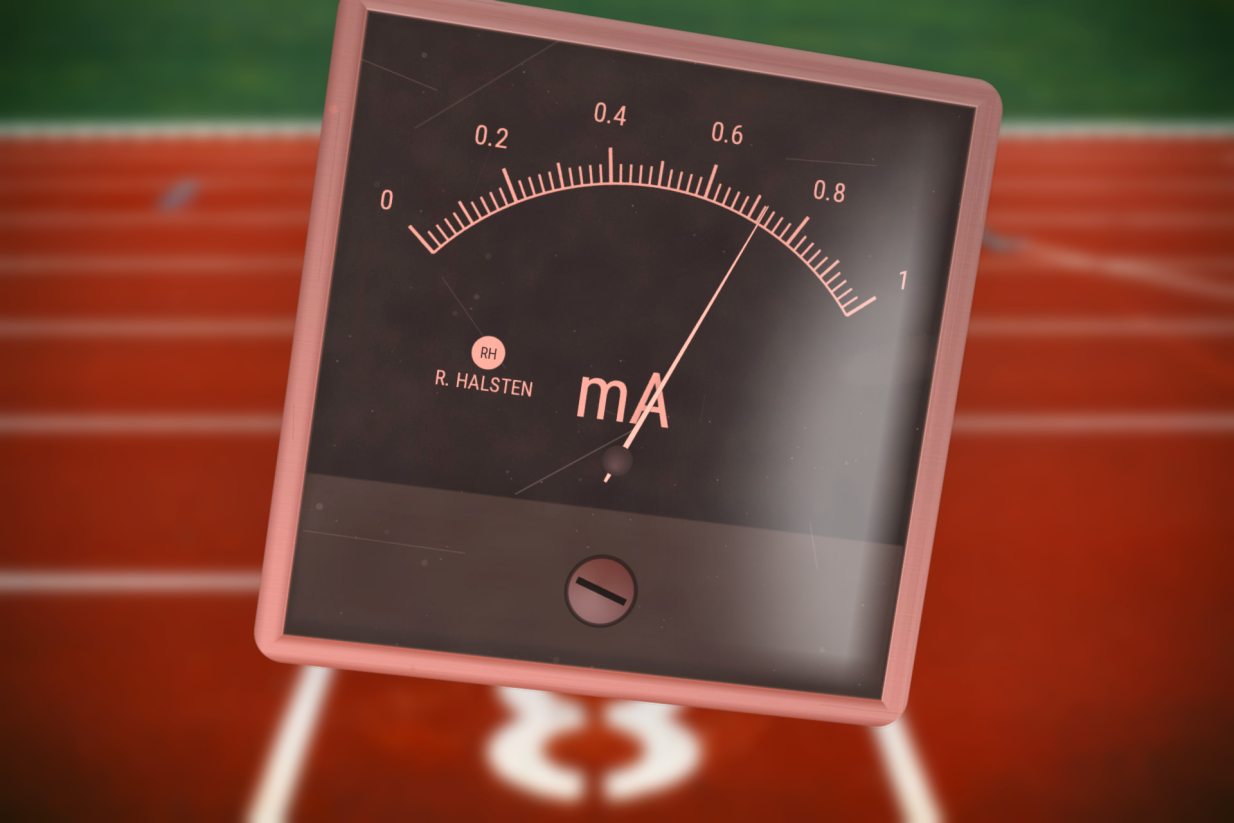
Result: 0.72; mA
